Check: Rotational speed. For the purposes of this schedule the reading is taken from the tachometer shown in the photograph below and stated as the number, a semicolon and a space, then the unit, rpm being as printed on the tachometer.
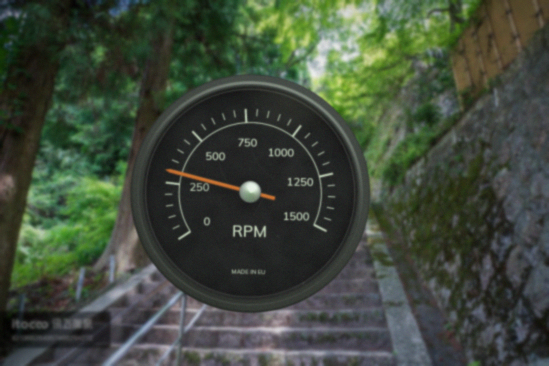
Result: 300; rpm
